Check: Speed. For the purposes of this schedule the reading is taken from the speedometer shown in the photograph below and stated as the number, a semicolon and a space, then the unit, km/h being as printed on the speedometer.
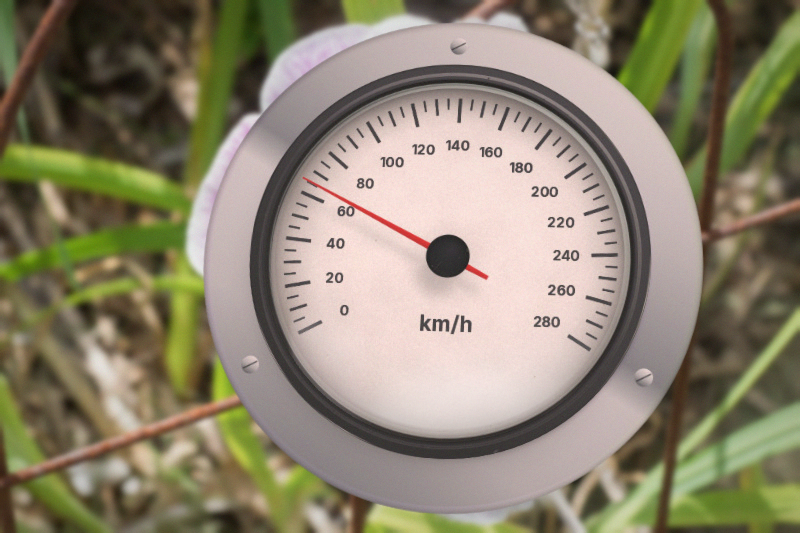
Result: 65; km/h
